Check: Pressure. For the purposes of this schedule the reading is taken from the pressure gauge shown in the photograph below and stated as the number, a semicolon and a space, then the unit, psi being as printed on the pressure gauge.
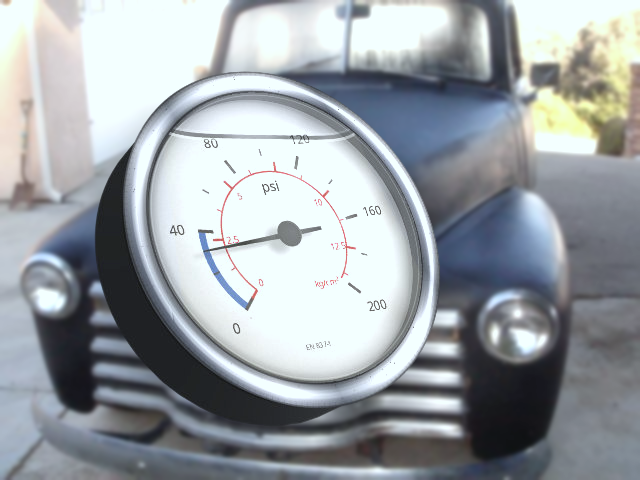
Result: 30; psi
